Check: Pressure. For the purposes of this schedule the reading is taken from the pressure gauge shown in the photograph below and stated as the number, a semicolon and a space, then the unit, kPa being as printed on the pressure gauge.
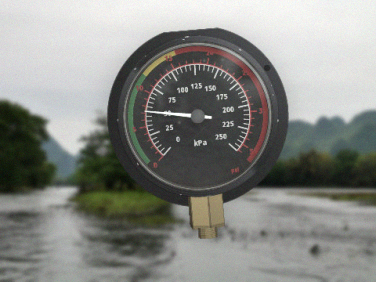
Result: 50; kPa
